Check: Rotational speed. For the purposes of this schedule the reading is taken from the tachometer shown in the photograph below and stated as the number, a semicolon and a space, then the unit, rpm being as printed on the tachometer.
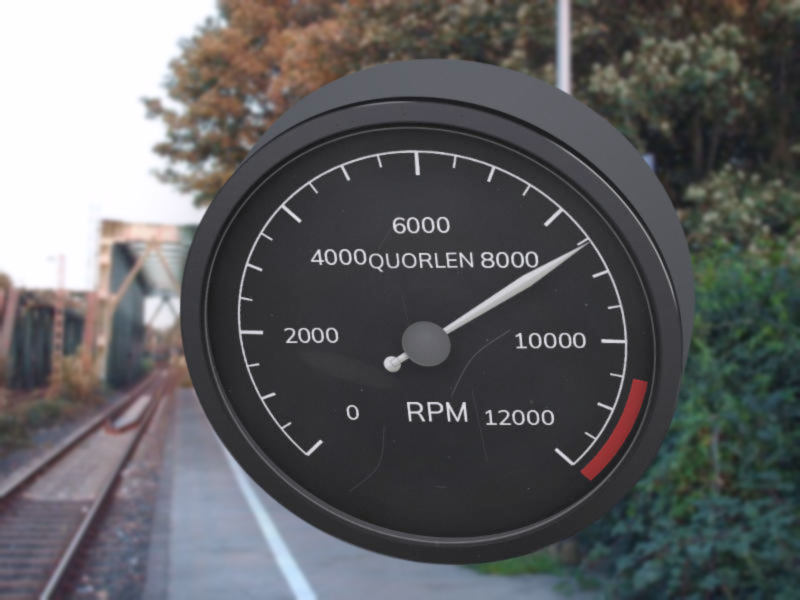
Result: 8500; rpm
